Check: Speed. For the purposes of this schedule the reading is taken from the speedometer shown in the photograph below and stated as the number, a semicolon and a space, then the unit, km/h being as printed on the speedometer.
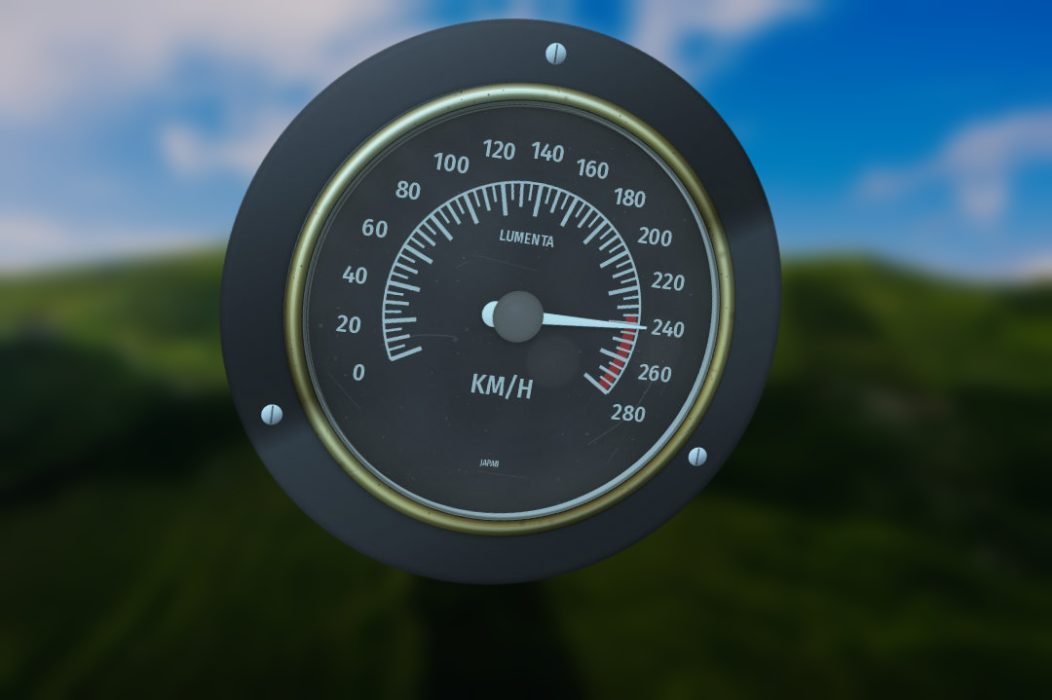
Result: 240; km/h
